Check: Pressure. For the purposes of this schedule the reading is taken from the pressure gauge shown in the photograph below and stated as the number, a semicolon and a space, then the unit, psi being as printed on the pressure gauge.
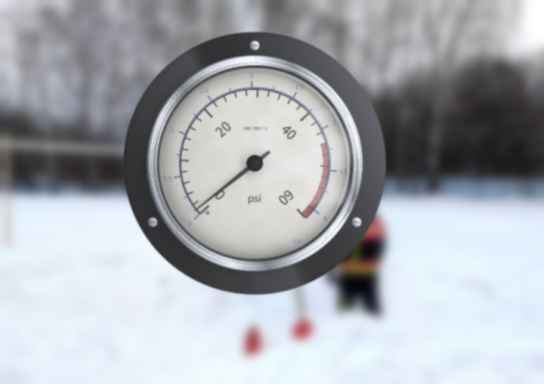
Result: 1; psi
